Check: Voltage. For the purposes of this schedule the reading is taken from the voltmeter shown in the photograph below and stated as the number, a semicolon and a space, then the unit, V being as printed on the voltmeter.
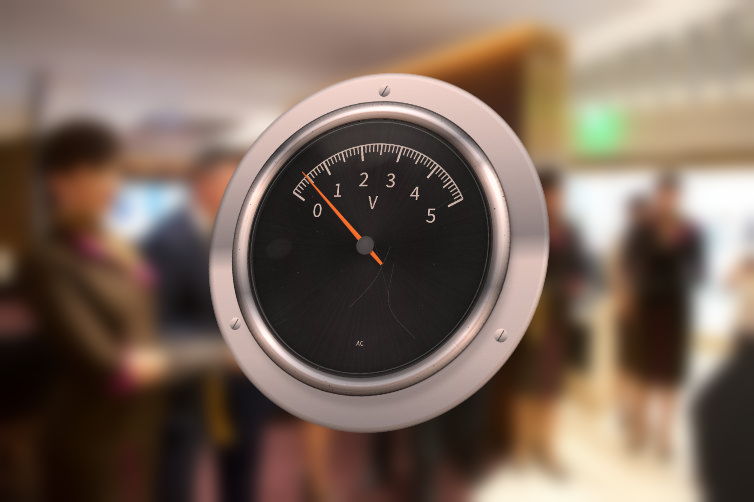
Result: 0.5; V
